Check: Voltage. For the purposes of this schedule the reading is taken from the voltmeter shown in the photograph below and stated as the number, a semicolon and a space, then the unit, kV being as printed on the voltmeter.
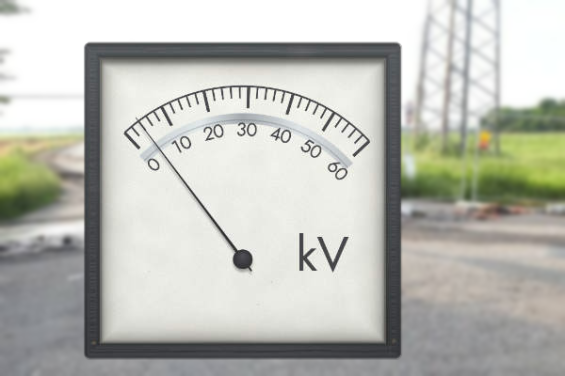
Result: 4; kV
